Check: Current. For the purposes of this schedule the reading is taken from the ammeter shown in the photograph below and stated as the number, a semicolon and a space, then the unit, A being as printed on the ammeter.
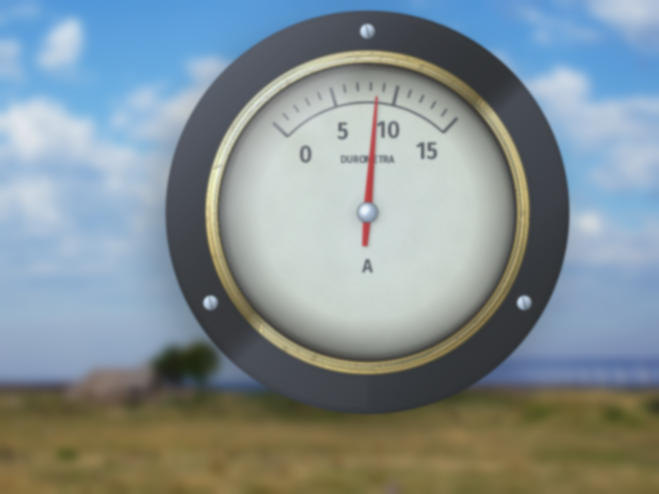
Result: 8.5; A
